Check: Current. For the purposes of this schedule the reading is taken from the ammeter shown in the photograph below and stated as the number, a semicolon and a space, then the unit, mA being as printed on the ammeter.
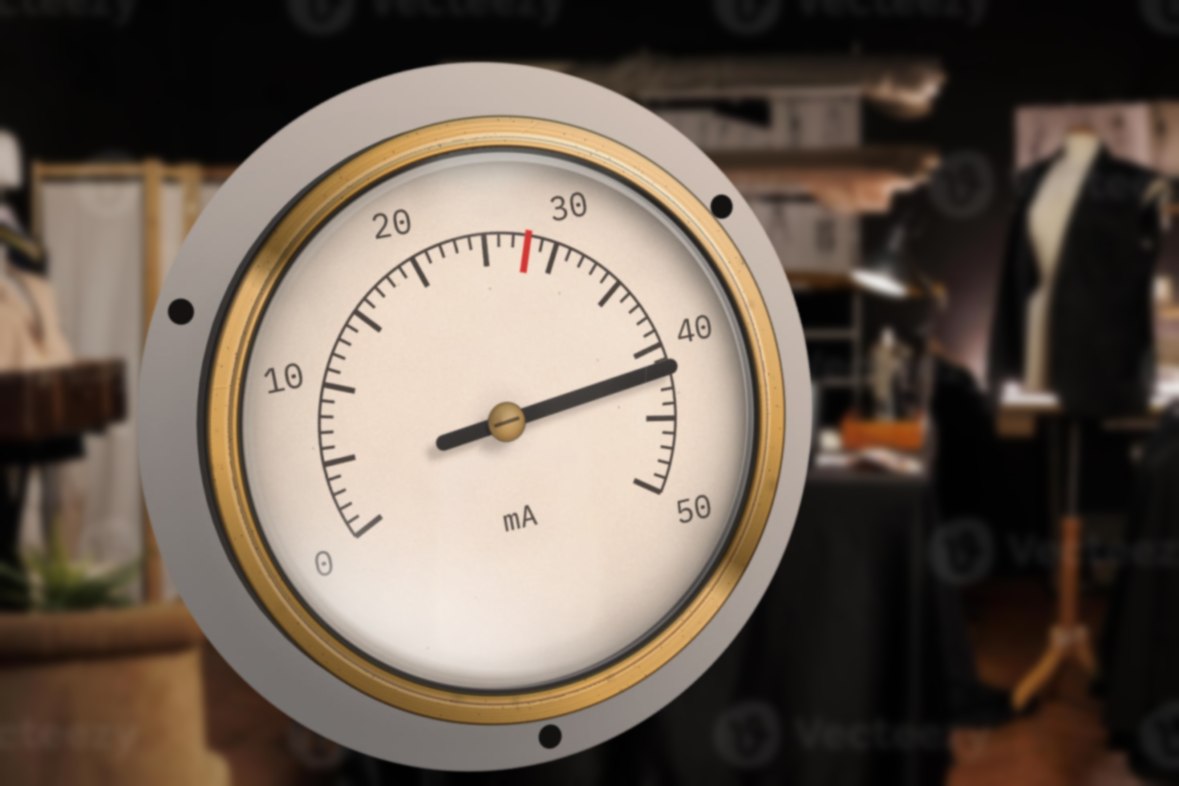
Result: 41.5; mA
